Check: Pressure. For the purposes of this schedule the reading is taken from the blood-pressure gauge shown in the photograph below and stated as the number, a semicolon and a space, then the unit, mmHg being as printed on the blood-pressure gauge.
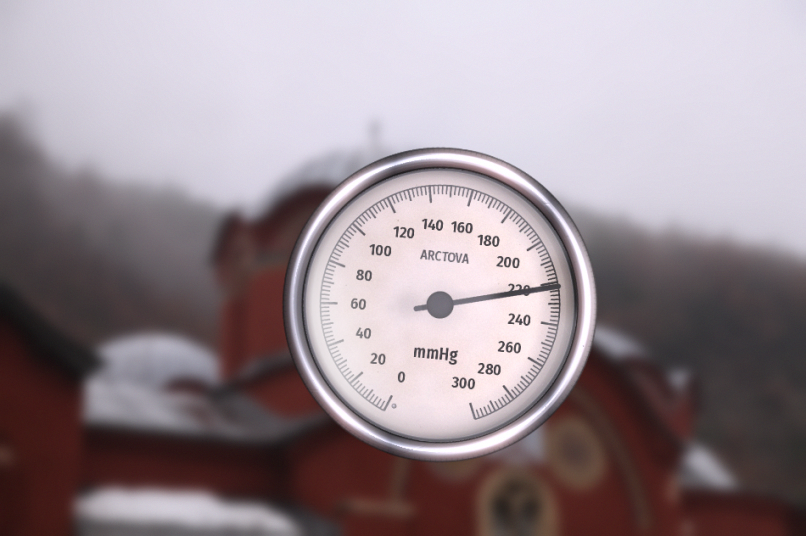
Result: 222; mmHg
